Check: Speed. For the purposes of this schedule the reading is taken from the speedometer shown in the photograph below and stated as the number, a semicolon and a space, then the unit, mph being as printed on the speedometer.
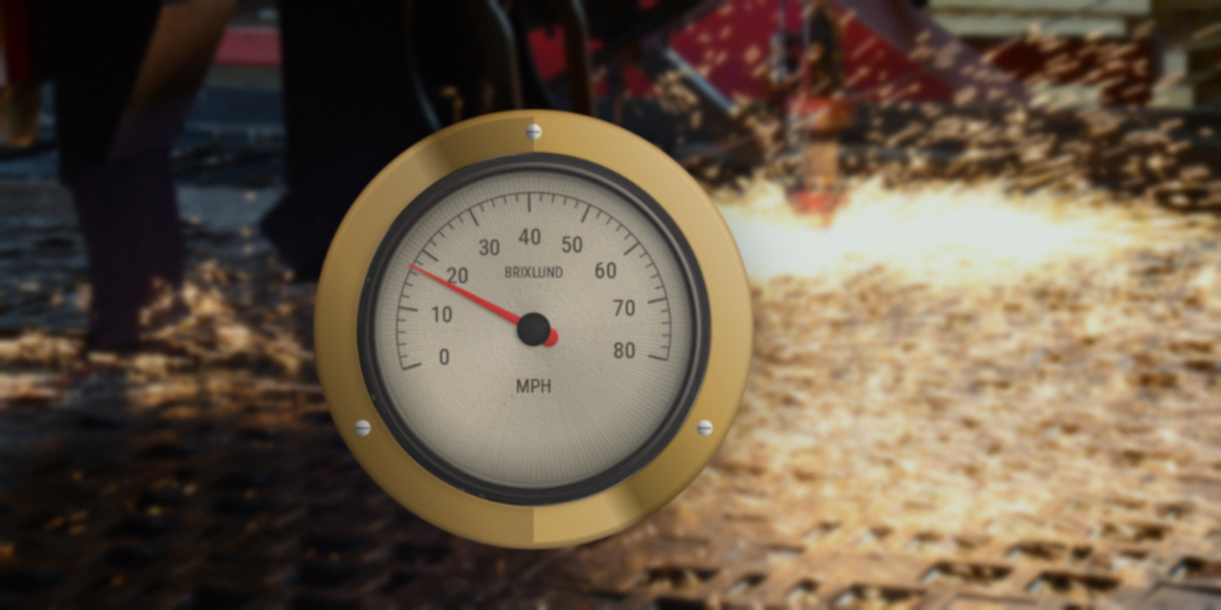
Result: 17; mph
